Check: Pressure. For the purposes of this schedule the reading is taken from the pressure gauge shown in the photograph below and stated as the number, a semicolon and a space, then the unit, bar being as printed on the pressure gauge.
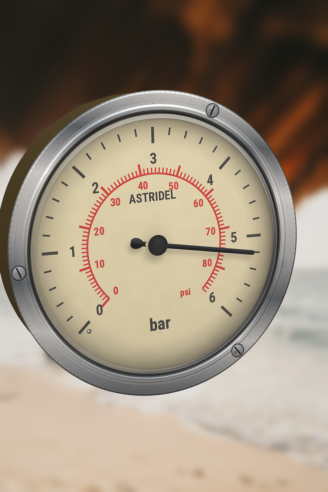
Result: 5.2; bar
